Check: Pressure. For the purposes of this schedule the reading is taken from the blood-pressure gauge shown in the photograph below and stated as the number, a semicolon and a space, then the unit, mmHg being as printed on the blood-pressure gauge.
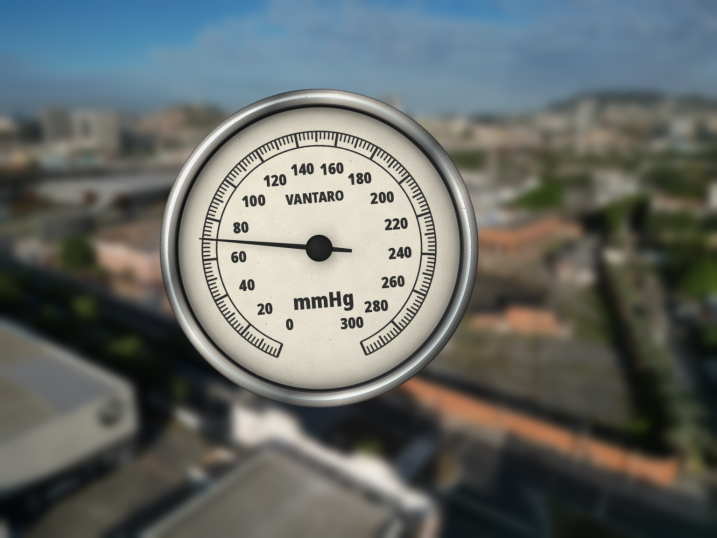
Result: 70; mmHg
